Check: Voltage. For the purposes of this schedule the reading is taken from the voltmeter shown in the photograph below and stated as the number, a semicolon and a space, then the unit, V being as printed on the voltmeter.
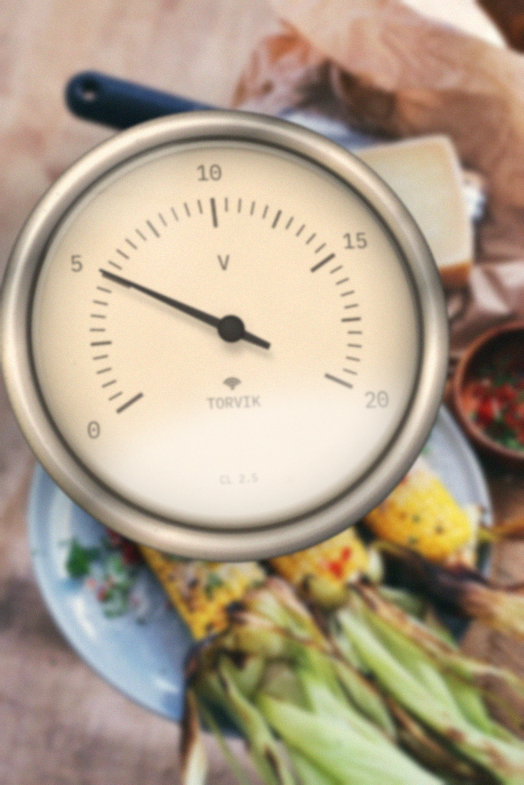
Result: 5; V
